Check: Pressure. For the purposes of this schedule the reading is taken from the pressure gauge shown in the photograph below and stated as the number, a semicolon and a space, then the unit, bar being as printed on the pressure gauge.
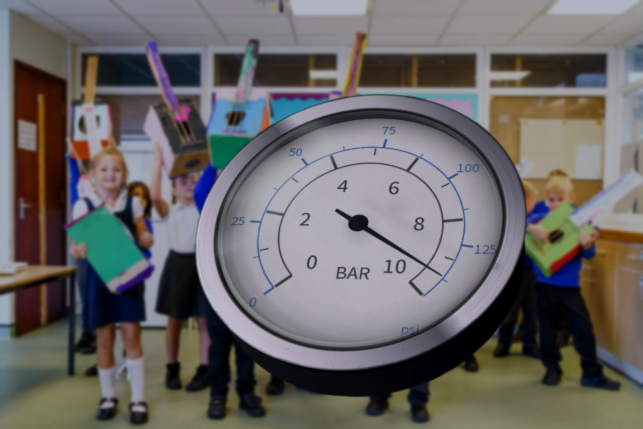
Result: 9.5; bar
